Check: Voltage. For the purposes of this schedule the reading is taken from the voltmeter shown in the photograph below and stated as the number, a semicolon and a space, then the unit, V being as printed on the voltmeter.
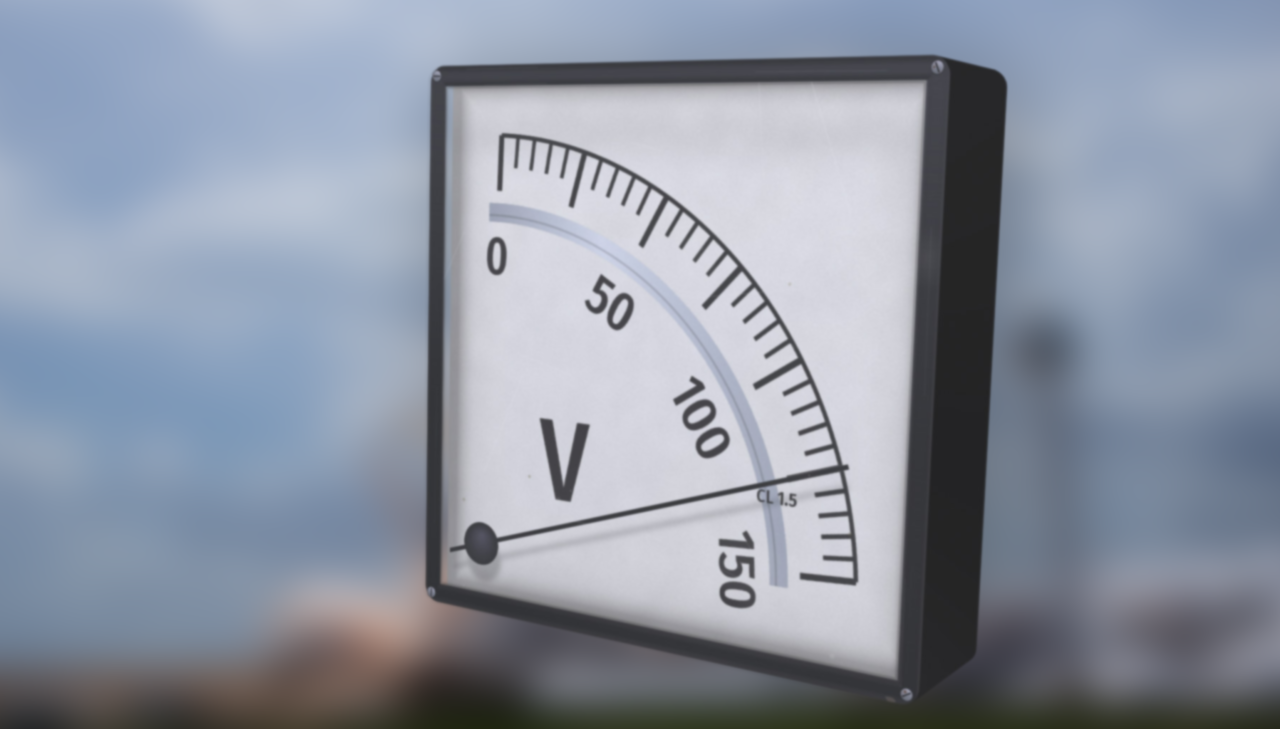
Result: 125; V
